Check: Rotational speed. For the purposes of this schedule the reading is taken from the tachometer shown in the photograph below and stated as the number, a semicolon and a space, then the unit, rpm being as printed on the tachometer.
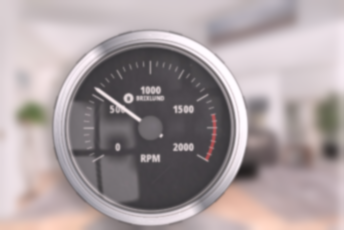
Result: 550; rpm
